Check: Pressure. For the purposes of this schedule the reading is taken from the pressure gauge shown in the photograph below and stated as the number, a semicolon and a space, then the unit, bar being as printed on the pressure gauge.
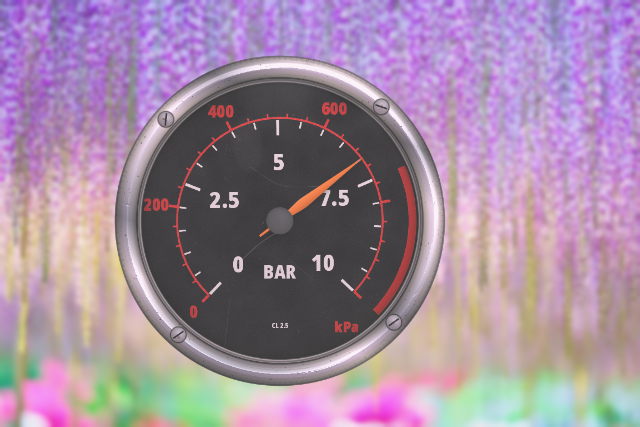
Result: 7; bar
